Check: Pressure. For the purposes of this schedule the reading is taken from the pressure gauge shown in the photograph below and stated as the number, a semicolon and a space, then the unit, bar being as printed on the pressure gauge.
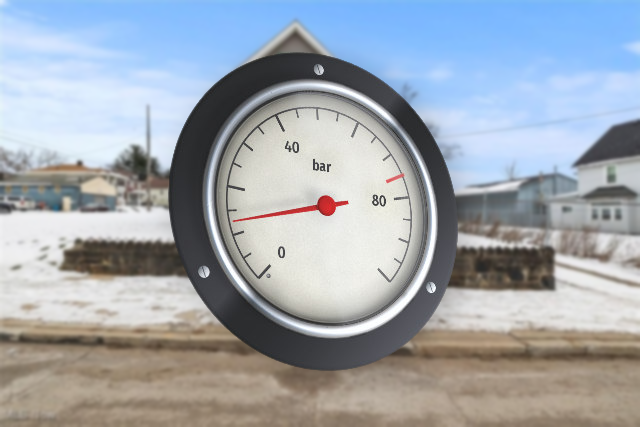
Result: 12.5; bar
